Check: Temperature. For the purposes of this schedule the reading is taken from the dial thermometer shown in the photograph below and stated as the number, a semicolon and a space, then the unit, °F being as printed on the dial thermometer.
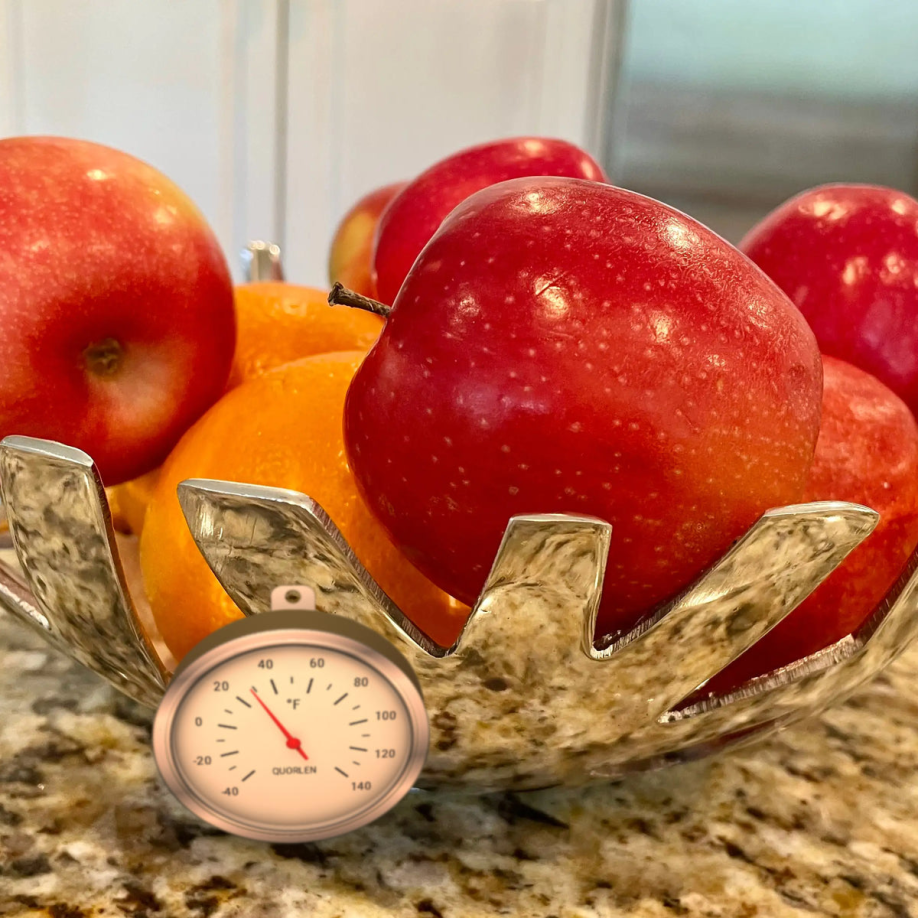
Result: 30; °F
